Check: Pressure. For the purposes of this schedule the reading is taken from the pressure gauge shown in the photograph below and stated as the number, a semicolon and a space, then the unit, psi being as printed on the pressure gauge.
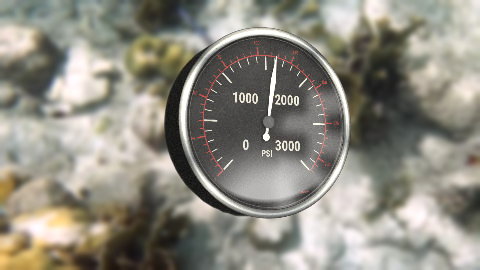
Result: 1600; psi
